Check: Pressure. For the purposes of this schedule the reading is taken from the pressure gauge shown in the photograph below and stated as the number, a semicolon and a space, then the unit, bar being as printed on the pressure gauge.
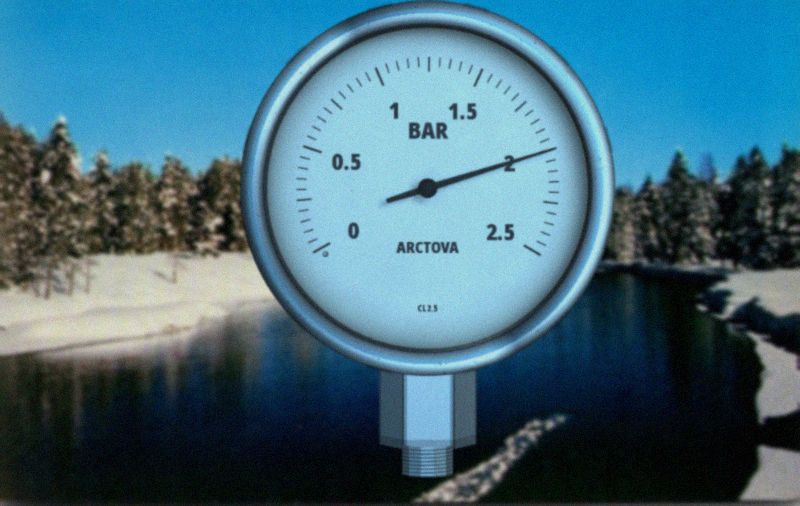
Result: 2; bar
